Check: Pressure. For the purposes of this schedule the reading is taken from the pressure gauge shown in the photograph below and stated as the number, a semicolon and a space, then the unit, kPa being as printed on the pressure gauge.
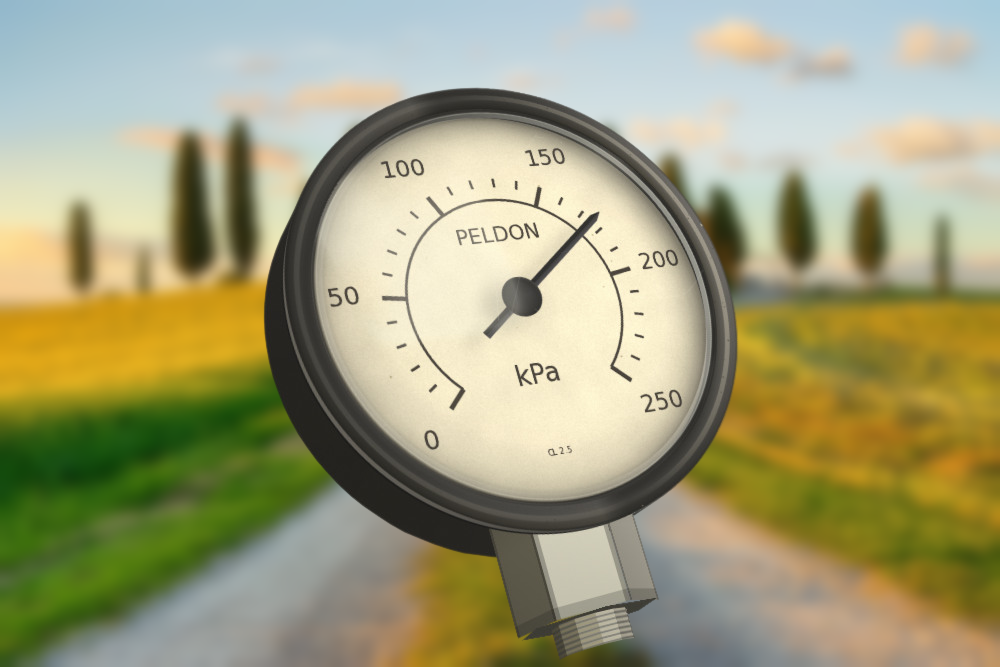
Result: 175; kPa
